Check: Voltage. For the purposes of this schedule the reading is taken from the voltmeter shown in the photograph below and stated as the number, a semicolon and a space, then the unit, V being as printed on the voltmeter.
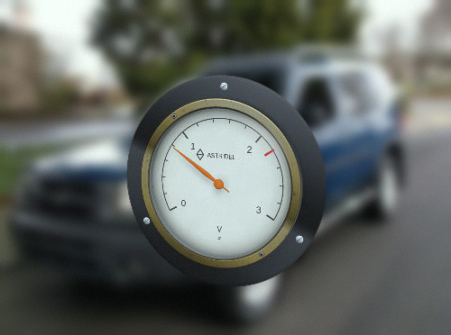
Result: 0.8; V
